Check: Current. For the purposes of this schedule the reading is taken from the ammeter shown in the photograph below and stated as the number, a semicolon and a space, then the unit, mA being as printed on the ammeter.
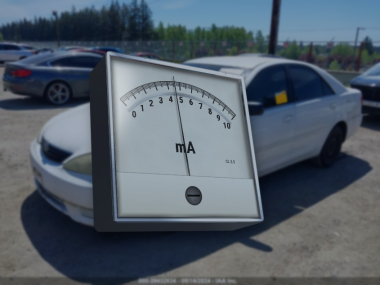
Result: 4.5; mA
